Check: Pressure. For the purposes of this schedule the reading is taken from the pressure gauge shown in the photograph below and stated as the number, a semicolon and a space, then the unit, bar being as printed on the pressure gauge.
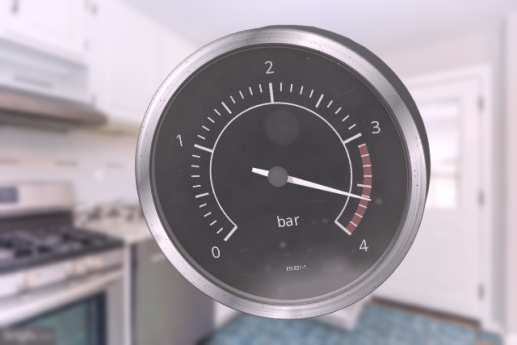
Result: 3.6; bar
